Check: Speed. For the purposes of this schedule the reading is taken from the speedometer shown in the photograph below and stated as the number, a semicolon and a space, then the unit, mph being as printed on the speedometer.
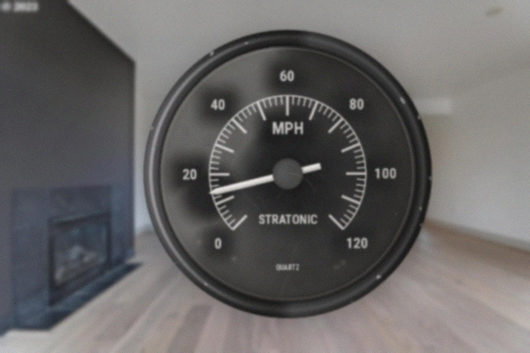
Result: 14; mph
